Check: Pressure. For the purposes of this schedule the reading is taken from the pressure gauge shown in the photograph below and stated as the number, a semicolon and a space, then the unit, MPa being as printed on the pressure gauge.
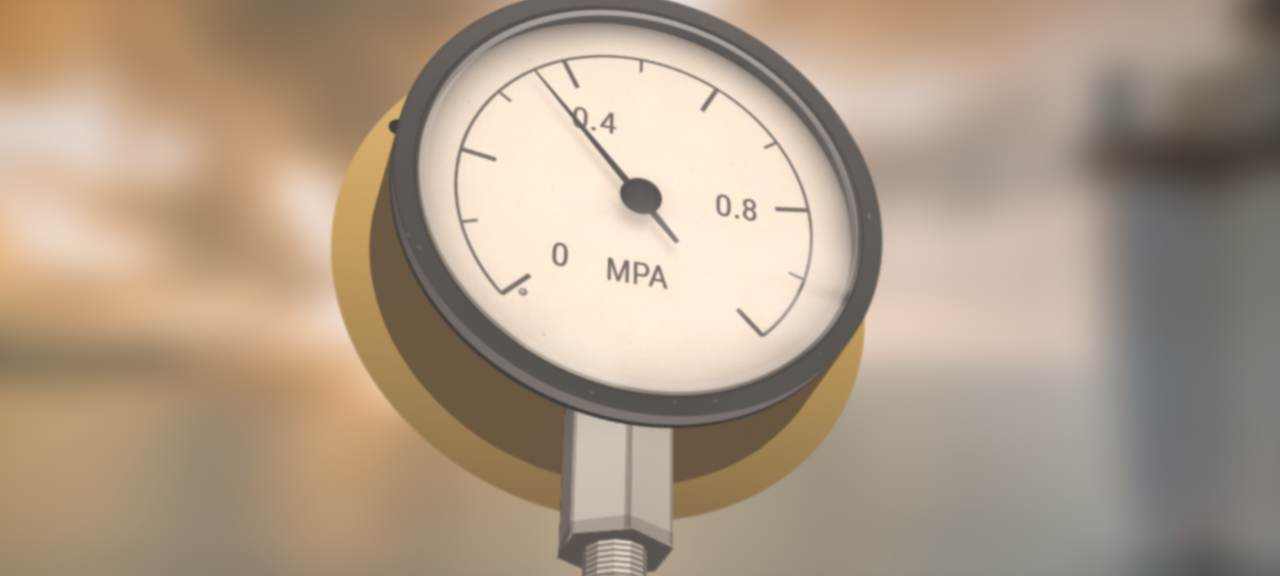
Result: 0.35; MPa
